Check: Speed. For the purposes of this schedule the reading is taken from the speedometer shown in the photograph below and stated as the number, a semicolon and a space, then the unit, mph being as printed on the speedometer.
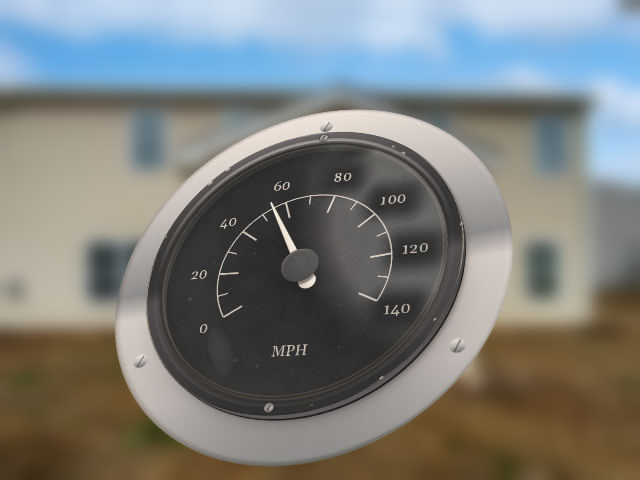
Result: 55; mph
